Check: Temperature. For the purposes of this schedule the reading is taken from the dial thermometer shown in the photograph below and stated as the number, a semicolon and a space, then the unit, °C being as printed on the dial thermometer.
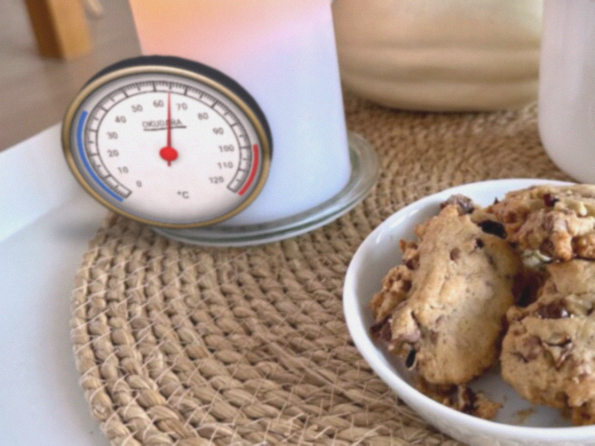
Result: 65; °C
